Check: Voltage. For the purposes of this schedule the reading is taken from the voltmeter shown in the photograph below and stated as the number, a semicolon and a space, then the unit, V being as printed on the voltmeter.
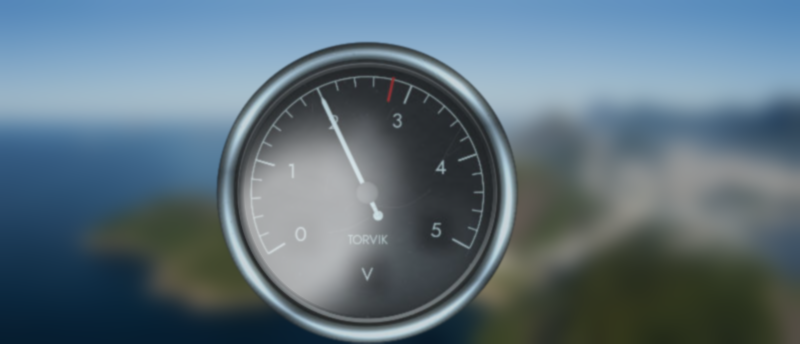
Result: 2; V
